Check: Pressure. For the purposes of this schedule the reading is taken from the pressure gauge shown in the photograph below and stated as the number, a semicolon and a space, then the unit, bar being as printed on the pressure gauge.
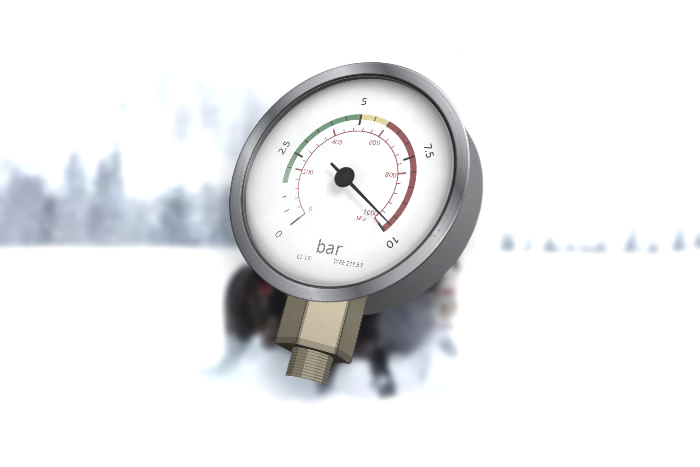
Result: 9.75; bar
